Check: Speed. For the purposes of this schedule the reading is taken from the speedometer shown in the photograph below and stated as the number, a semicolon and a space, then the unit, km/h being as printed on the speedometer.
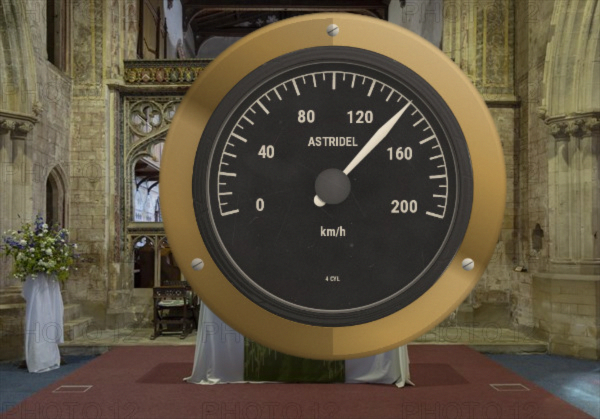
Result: 140; km/h
